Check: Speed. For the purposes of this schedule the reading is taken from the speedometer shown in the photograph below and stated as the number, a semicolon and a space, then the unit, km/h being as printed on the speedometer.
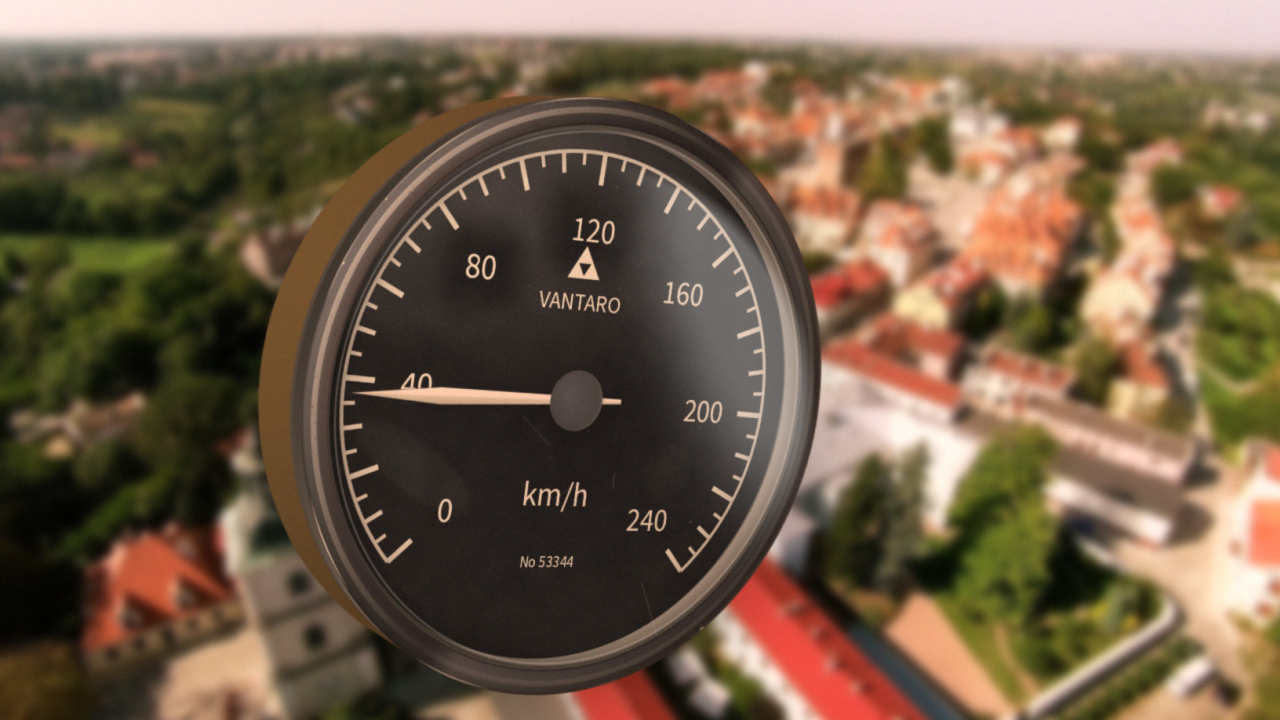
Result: 37.5; km/h
